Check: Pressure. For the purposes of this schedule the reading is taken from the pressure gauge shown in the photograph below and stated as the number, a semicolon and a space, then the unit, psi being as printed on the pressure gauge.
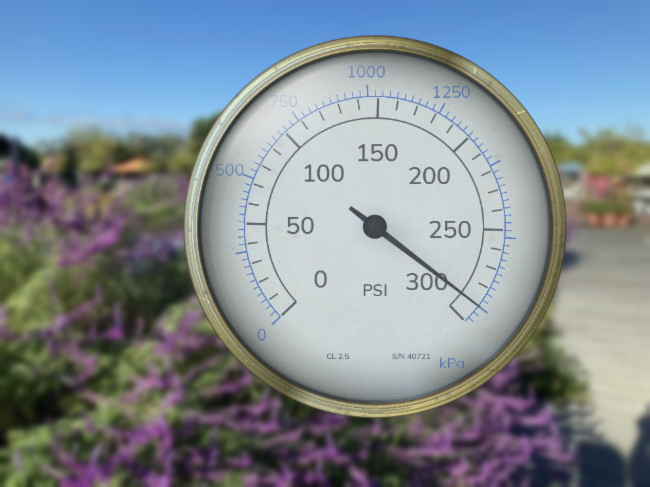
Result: 290; psi
